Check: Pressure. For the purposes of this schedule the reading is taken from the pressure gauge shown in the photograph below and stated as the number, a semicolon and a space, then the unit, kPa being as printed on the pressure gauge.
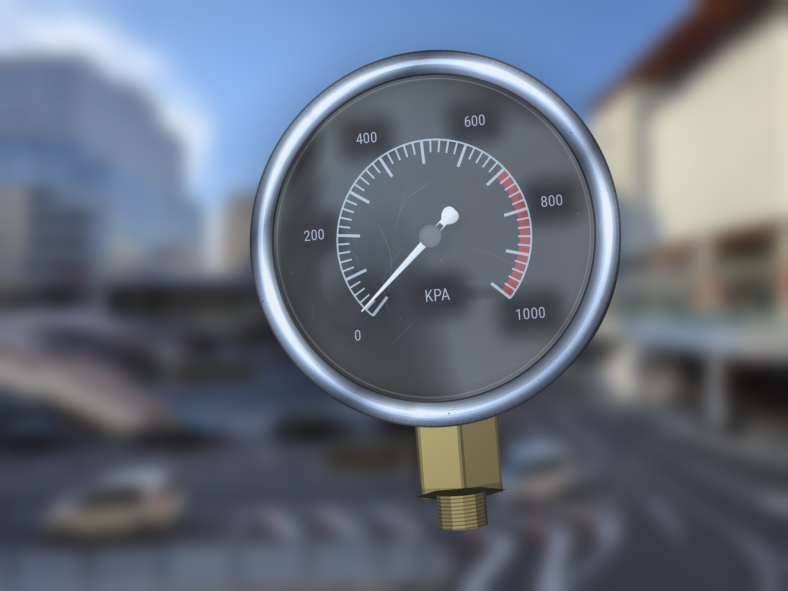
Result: 20; kPa
